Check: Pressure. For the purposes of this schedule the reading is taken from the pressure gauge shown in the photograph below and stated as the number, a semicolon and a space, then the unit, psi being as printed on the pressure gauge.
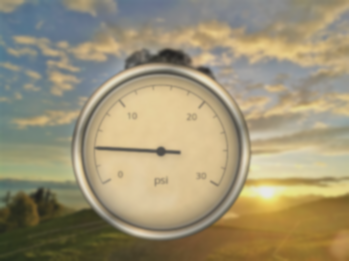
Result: 4; psi
